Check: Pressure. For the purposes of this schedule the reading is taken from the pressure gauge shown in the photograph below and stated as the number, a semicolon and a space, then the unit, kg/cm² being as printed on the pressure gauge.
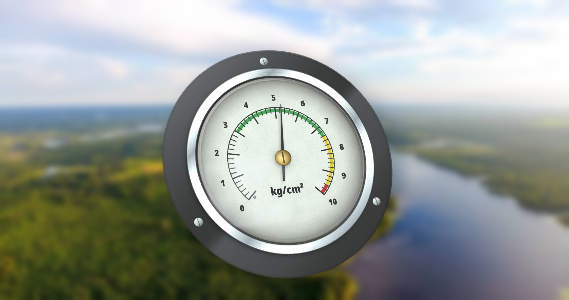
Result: 5.2; kg/cm²
